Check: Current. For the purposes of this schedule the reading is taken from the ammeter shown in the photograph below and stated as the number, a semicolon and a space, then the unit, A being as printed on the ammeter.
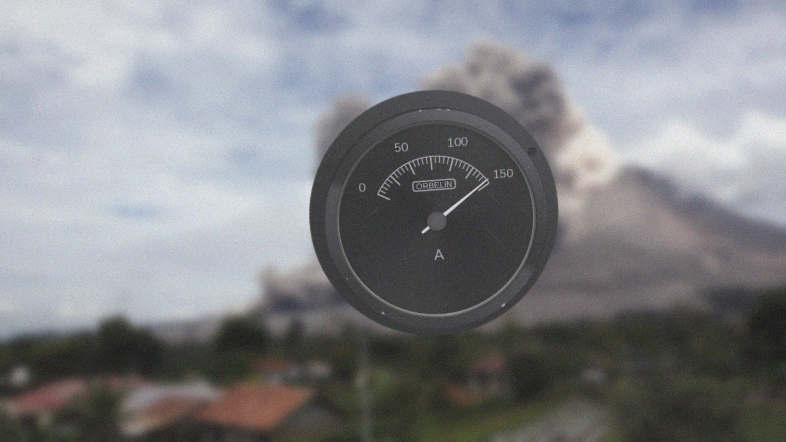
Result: 145; A
